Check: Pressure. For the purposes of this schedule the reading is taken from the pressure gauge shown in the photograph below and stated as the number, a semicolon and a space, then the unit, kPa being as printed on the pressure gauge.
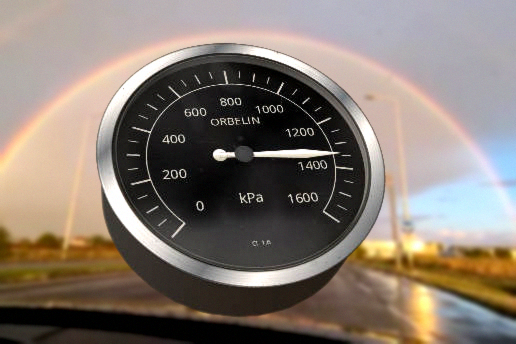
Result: 1350; kPa
